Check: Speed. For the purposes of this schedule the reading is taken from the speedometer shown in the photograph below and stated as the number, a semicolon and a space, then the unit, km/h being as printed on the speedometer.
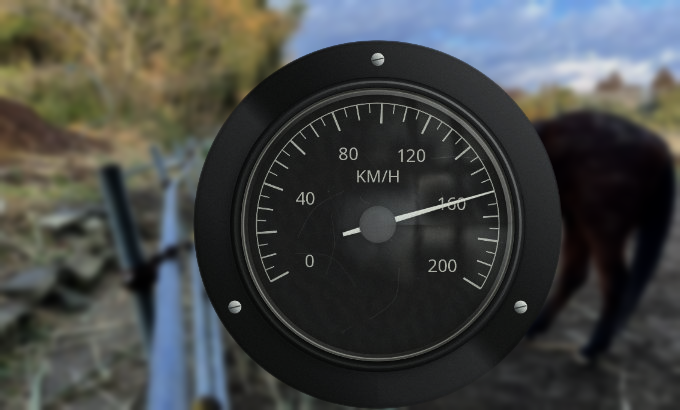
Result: 160; km/h
